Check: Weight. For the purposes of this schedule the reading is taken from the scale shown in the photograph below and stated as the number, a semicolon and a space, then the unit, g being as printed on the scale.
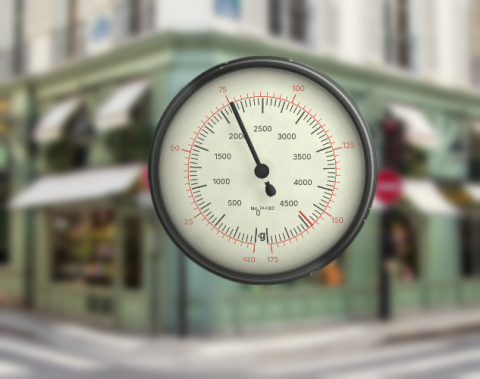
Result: 2150; g
